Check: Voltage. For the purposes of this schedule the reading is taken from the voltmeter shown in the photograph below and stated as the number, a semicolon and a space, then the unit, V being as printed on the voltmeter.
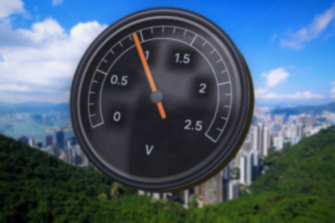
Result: 0.95; V
